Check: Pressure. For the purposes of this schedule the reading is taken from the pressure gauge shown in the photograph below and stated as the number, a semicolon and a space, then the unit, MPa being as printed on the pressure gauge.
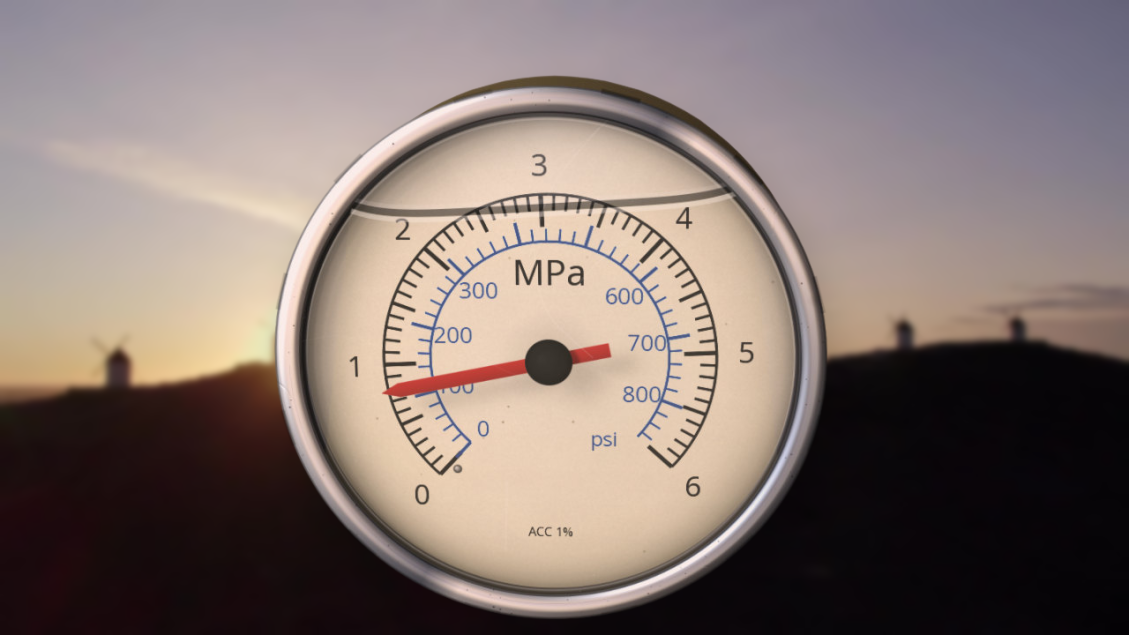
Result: 0.8; MPa
